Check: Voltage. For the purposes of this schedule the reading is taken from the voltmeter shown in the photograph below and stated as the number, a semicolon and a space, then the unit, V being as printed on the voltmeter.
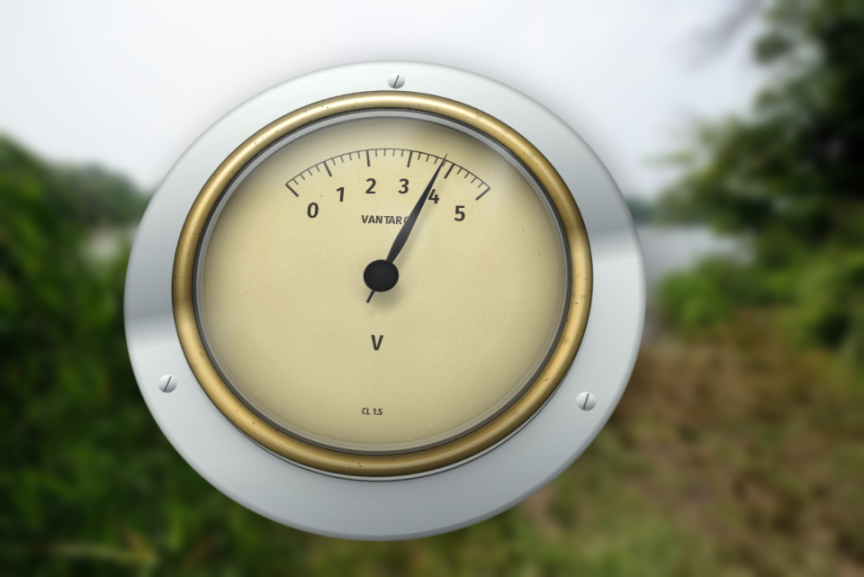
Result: 3.8; V
